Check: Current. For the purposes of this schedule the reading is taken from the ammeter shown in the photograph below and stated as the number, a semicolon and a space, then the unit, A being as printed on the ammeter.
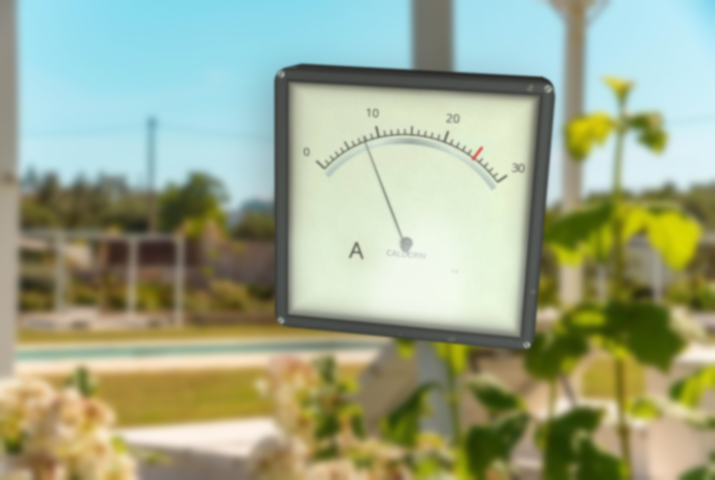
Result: 8; A
